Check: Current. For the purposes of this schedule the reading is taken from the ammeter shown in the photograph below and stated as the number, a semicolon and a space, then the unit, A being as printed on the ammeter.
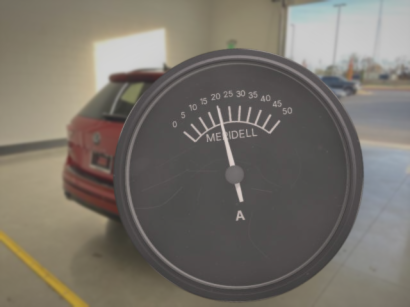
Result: 20; A
